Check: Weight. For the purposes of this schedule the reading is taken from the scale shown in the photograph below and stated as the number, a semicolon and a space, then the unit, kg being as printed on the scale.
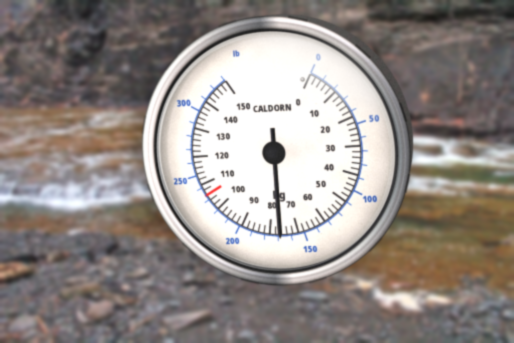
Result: 76; kg
